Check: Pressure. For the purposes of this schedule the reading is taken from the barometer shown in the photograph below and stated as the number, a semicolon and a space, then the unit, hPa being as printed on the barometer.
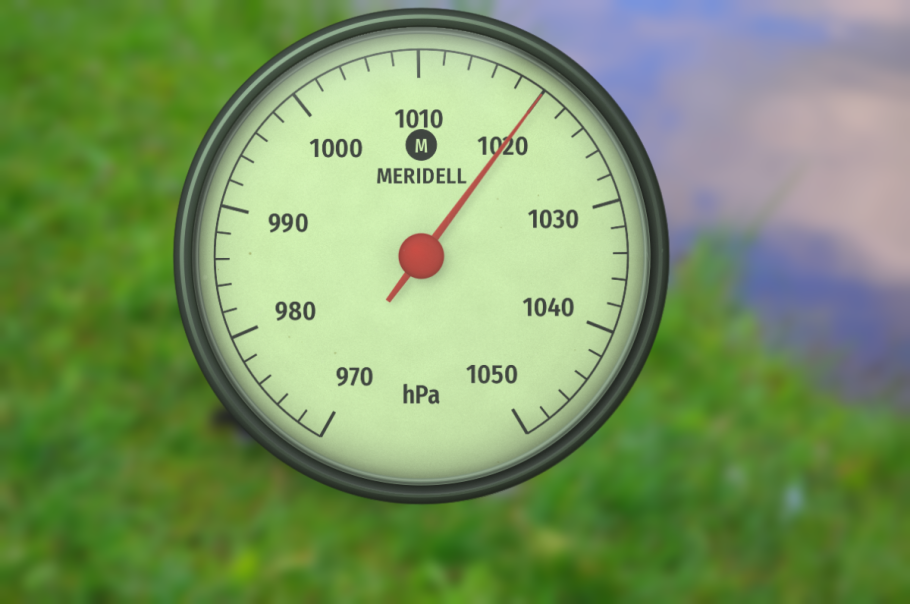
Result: 1020; hPa
